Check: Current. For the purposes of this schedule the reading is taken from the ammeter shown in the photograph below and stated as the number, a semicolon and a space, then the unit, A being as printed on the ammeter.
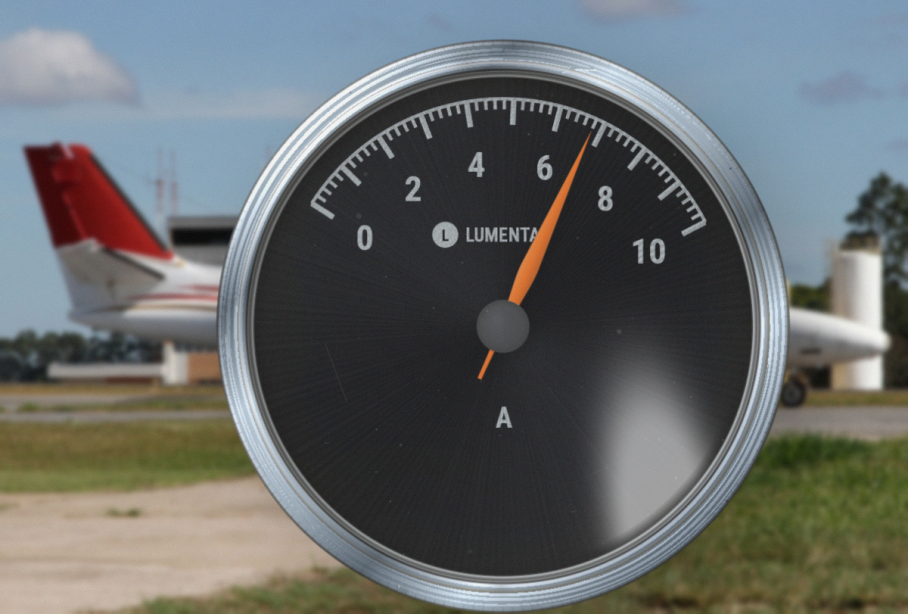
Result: 6.8; A
